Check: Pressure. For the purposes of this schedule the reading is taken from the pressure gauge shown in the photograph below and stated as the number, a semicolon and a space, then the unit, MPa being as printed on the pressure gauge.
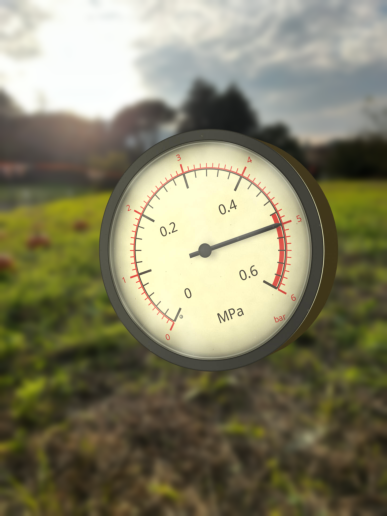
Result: 0.5; MPa
